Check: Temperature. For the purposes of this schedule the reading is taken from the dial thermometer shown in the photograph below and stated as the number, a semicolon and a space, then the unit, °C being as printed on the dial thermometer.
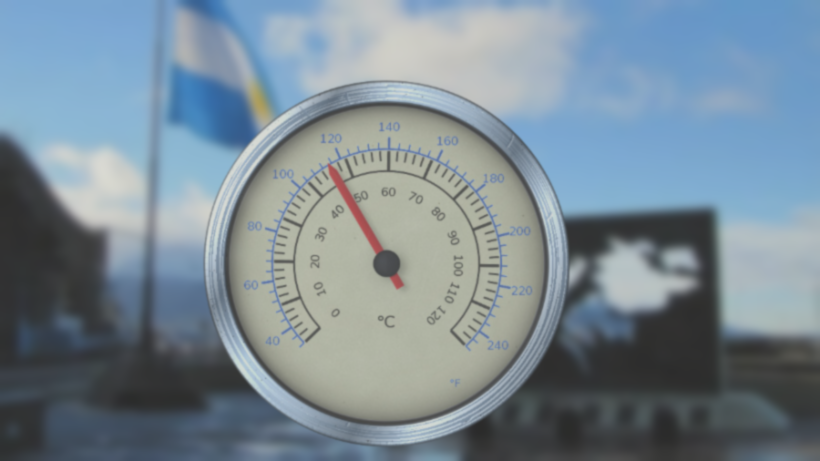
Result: 46; °C
